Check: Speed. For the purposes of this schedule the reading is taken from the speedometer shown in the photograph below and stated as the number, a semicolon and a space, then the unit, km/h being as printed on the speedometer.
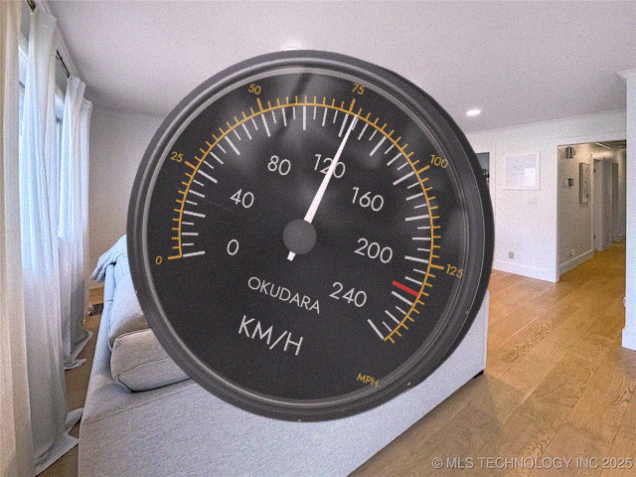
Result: 125; km/h
